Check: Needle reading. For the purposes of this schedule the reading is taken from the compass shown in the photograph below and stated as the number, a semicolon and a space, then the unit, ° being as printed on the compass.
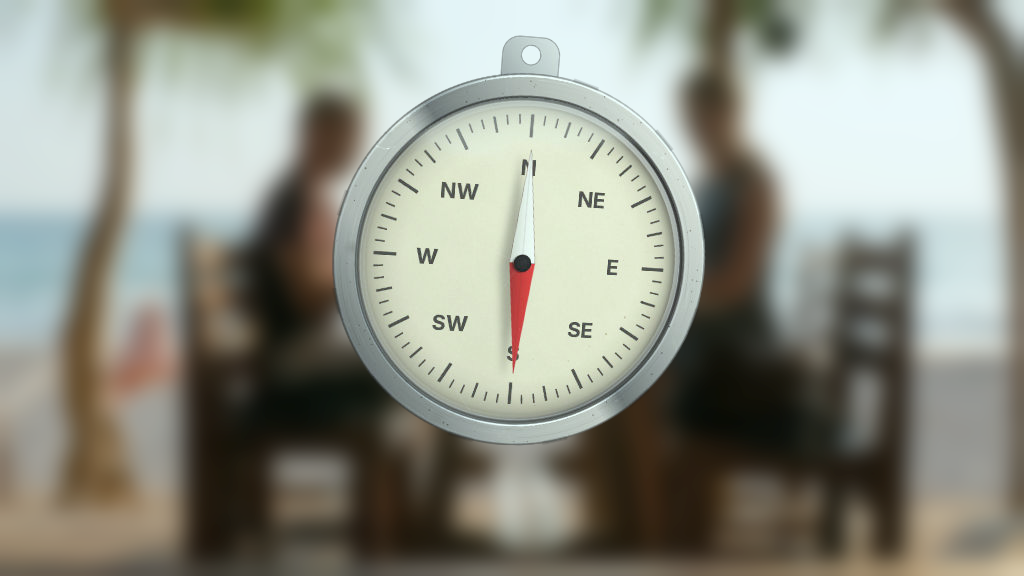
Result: 180; °
